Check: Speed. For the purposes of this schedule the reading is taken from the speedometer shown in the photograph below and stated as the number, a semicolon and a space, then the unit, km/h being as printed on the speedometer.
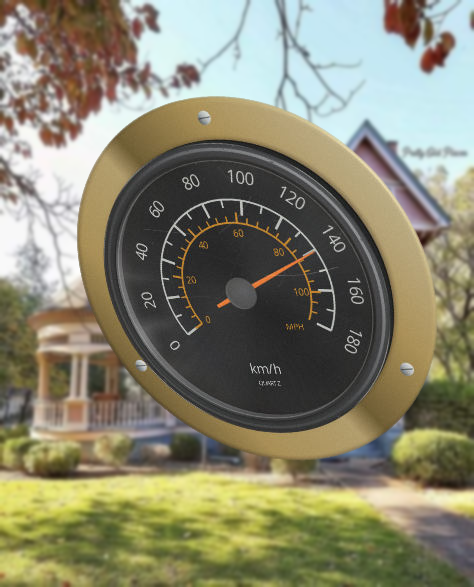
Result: 140; km/h
